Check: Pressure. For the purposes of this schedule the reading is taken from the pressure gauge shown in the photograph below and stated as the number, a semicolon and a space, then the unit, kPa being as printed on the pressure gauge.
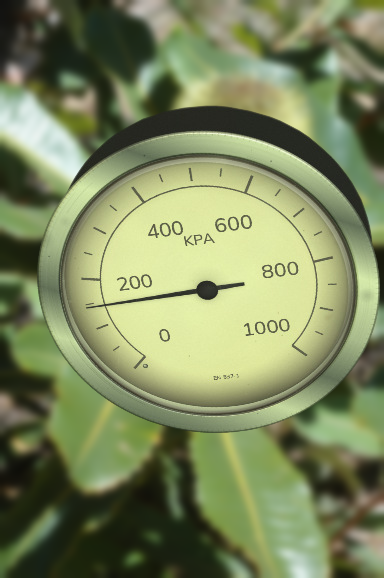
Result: 150; kPa
